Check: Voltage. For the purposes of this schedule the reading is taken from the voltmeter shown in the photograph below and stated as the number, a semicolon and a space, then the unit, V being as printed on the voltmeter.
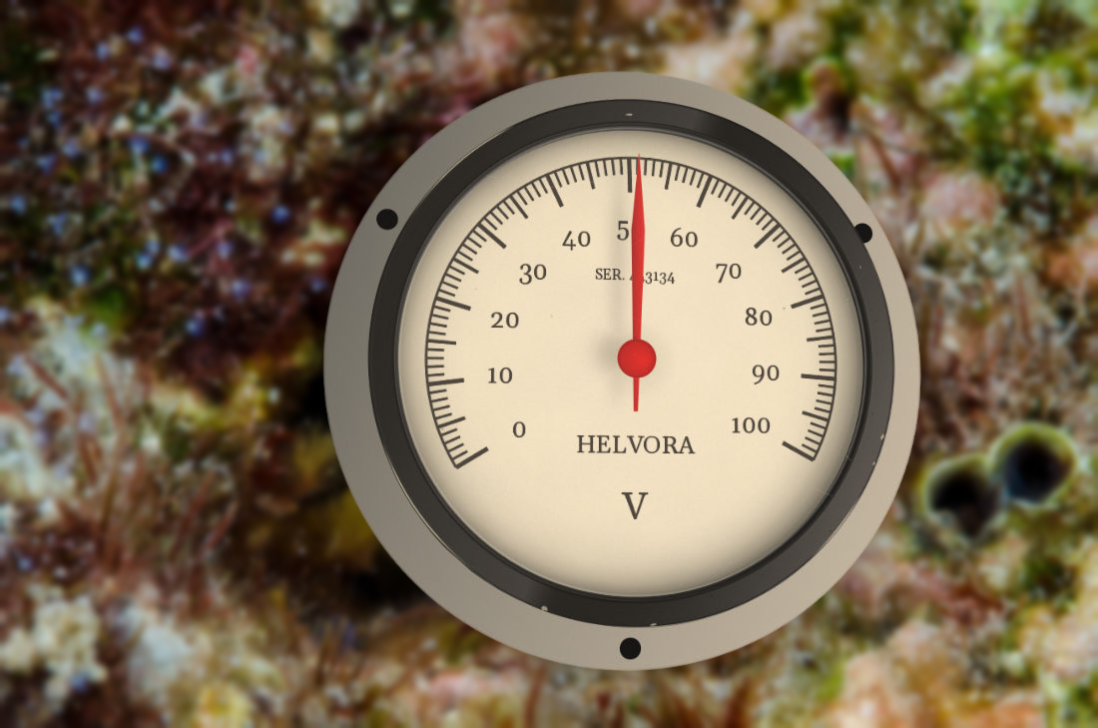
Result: 51; V
